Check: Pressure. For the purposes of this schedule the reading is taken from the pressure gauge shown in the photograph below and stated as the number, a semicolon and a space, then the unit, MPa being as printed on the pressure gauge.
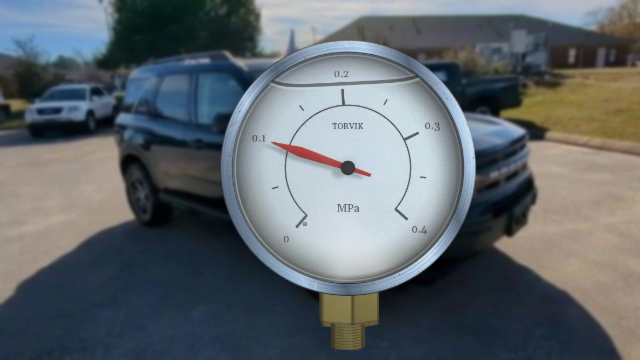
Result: 0.1; MPa
